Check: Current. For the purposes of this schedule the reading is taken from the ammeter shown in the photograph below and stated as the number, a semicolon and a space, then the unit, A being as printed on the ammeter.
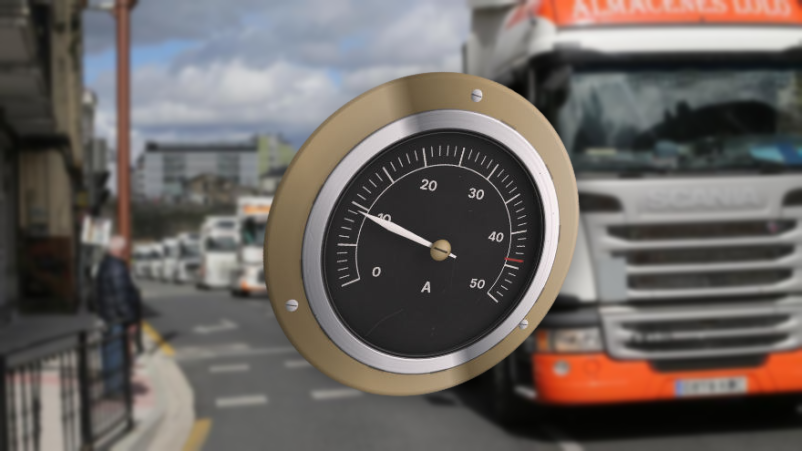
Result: 9.5; A
